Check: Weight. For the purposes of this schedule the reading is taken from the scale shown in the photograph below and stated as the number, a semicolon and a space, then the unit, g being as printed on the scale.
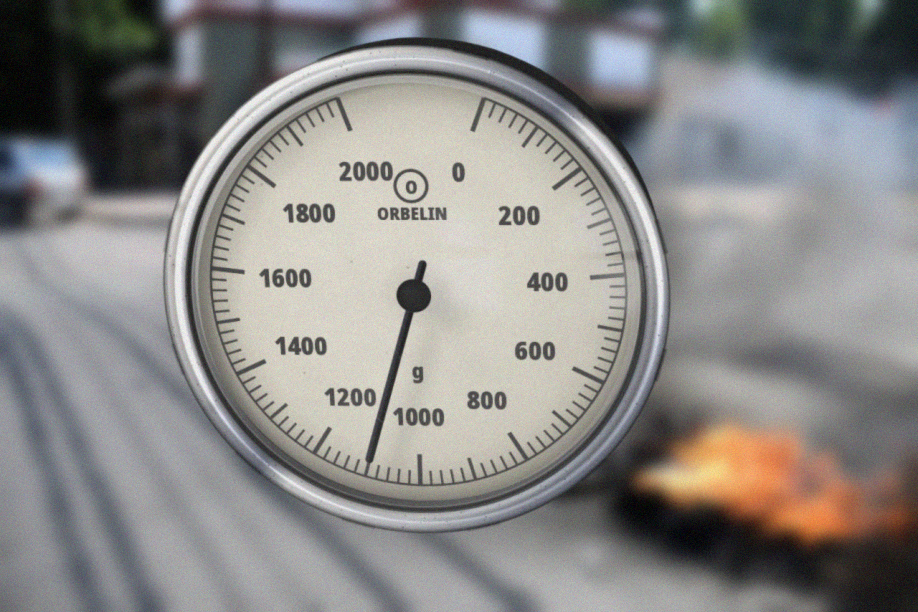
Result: 1100; g
